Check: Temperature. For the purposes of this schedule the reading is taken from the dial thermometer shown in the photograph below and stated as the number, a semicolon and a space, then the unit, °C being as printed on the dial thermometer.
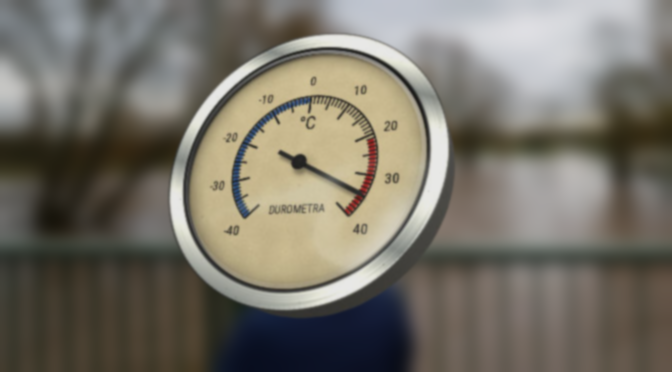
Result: 35; °C
